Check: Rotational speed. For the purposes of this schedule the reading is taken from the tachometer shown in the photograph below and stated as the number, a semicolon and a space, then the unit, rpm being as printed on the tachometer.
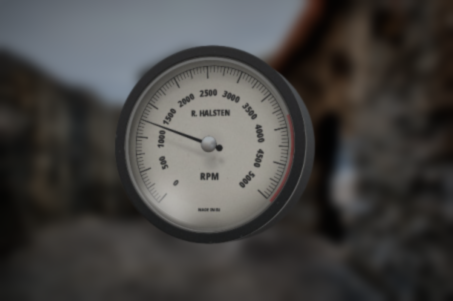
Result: 1250; rpm
